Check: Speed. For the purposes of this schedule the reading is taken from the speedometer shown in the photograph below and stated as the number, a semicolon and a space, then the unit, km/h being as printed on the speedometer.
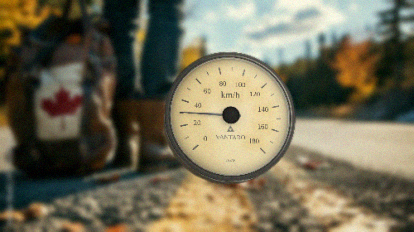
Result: 30; km/h
